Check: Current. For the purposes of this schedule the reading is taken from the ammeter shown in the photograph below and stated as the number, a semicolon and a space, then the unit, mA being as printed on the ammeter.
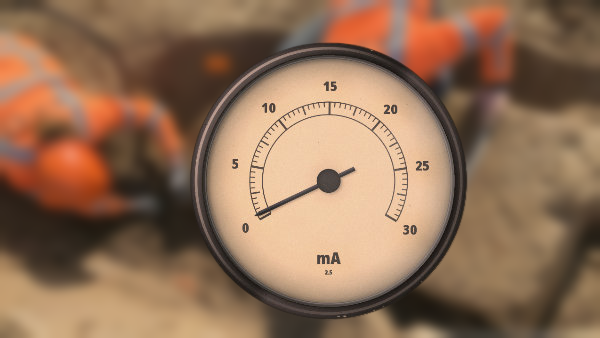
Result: 0.5; mA
